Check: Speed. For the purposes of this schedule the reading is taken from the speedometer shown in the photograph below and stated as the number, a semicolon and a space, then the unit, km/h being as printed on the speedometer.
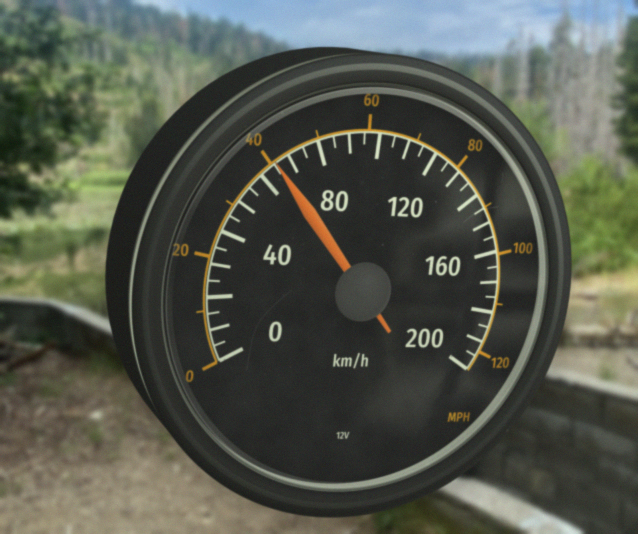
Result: 65; km/h
